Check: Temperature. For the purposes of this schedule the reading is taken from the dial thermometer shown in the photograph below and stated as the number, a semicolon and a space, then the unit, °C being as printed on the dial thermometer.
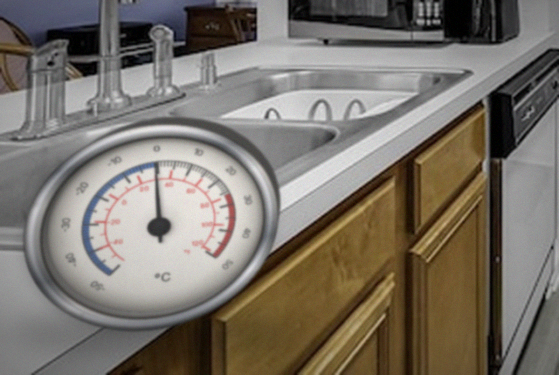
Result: 0; °C
